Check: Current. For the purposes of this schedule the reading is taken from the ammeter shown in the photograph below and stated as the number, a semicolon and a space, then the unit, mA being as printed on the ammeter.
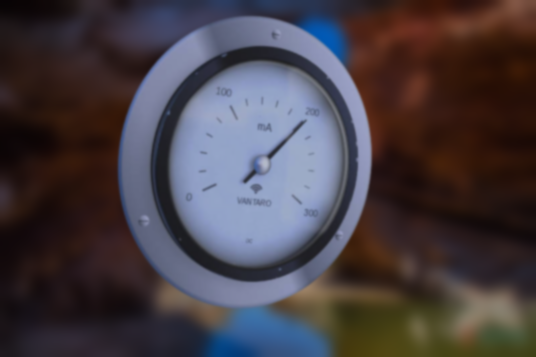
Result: 200; mA
